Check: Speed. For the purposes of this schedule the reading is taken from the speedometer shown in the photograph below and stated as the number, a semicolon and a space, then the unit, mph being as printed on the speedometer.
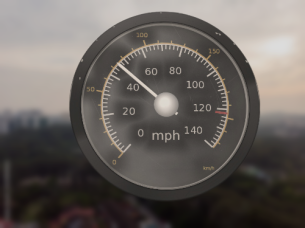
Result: 46; mph
